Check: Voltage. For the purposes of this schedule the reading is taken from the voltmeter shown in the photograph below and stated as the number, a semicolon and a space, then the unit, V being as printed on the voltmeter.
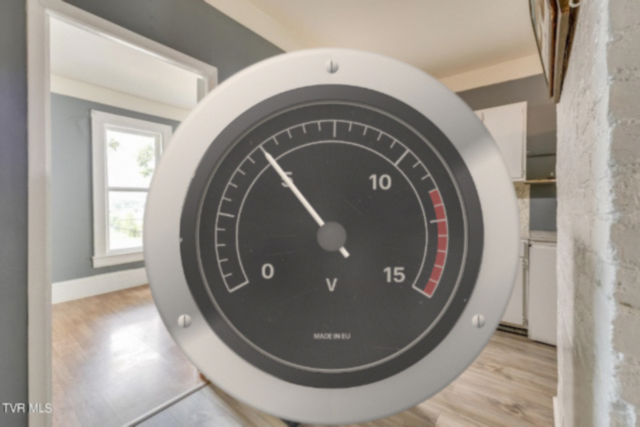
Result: 5; V
